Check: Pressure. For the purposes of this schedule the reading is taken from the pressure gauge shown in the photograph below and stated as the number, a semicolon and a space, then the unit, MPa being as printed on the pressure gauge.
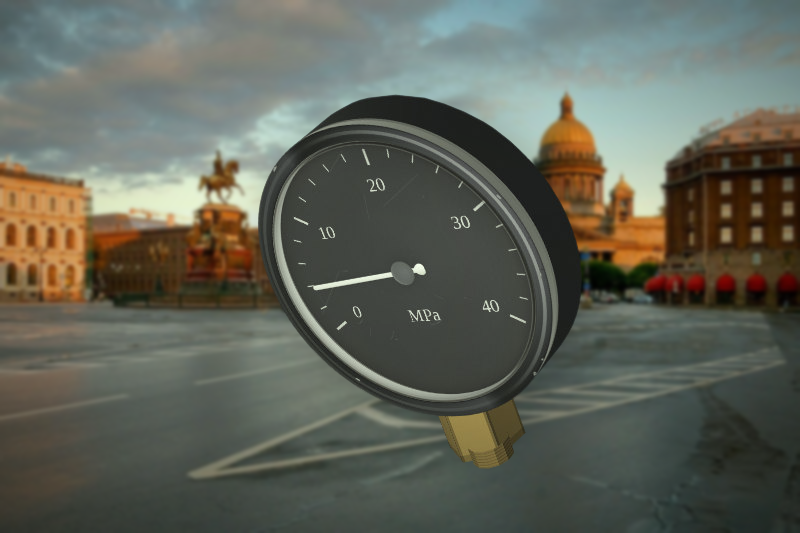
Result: 4; MPa
